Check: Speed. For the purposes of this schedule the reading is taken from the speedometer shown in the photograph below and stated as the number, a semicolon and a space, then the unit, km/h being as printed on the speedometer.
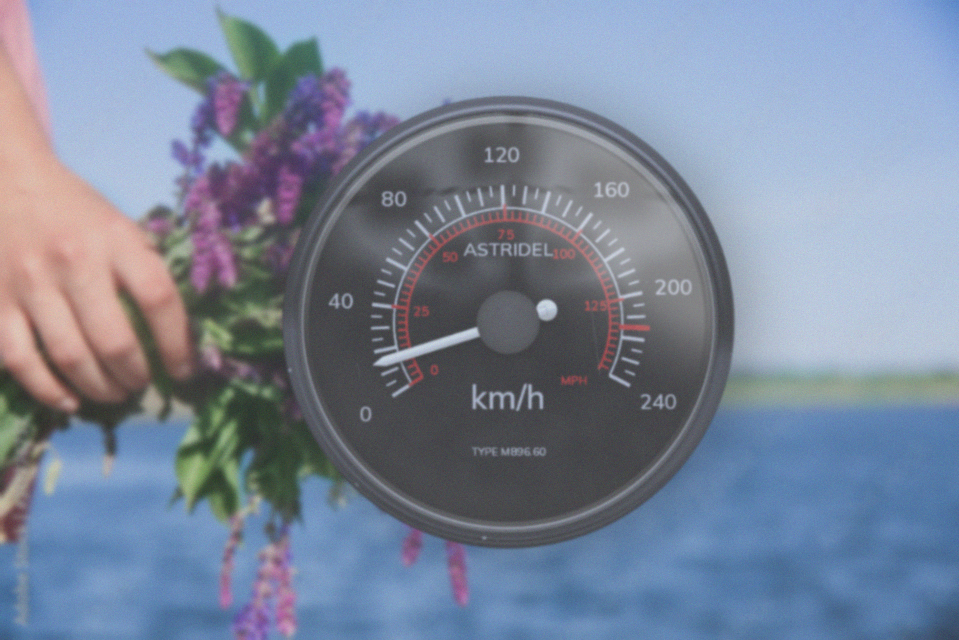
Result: 15; km/h
